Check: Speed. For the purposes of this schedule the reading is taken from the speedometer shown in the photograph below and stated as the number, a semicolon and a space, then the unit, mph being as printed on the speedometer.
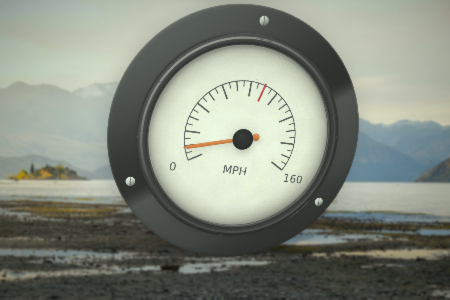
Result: 10; mph
